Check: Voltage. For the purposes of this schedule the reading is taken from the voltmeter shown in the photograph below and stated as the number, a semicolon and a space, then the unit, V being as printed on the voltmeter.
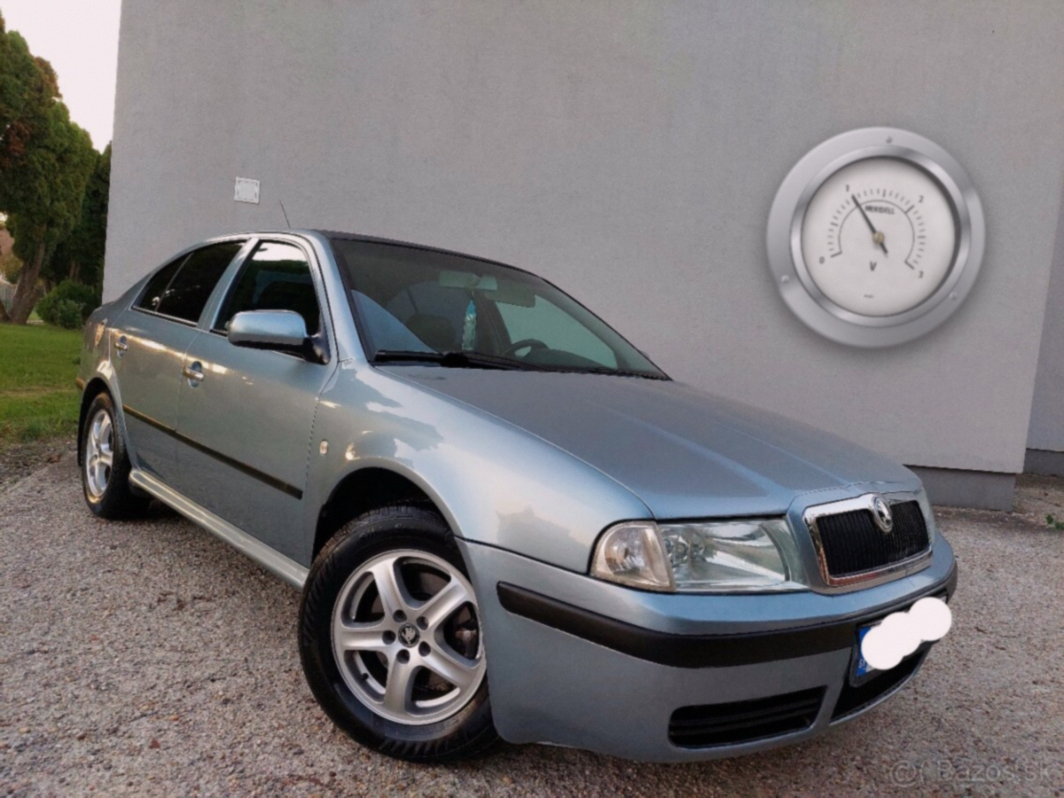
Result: 1; V
